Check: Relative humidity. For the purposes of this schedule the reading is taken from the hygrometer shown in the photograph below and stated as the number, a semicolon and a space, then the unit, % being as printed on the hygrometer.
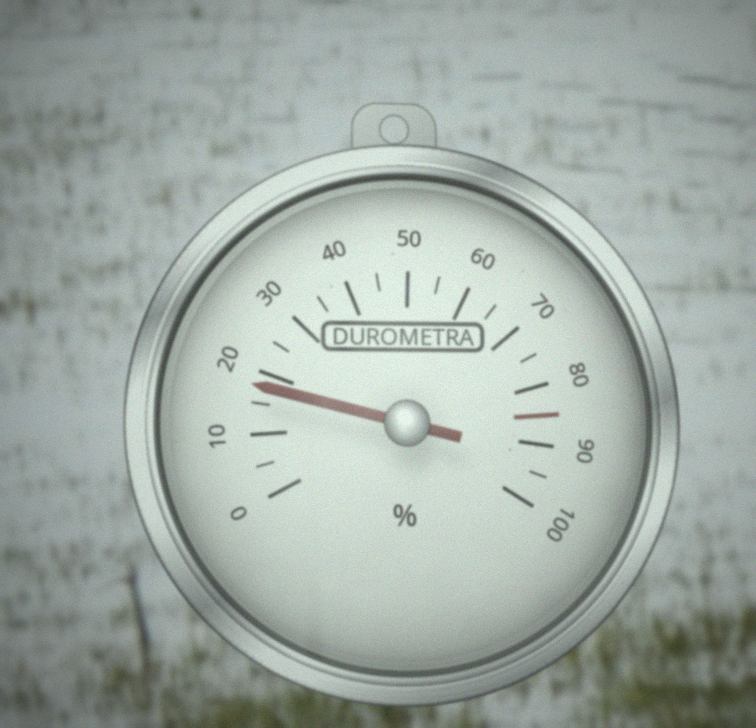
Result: 17.5; %
